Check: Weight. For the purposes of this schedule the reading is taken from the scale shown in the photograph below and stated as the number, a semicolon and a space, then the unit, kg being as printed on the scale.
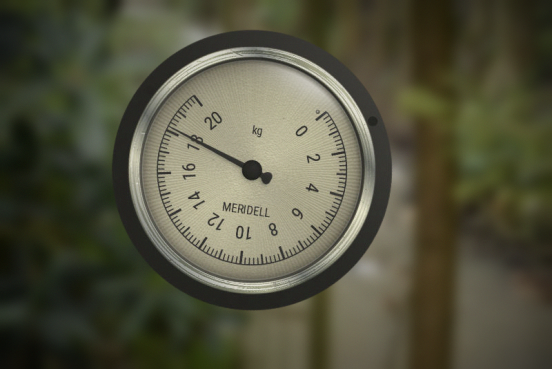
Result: 18.2; kg
